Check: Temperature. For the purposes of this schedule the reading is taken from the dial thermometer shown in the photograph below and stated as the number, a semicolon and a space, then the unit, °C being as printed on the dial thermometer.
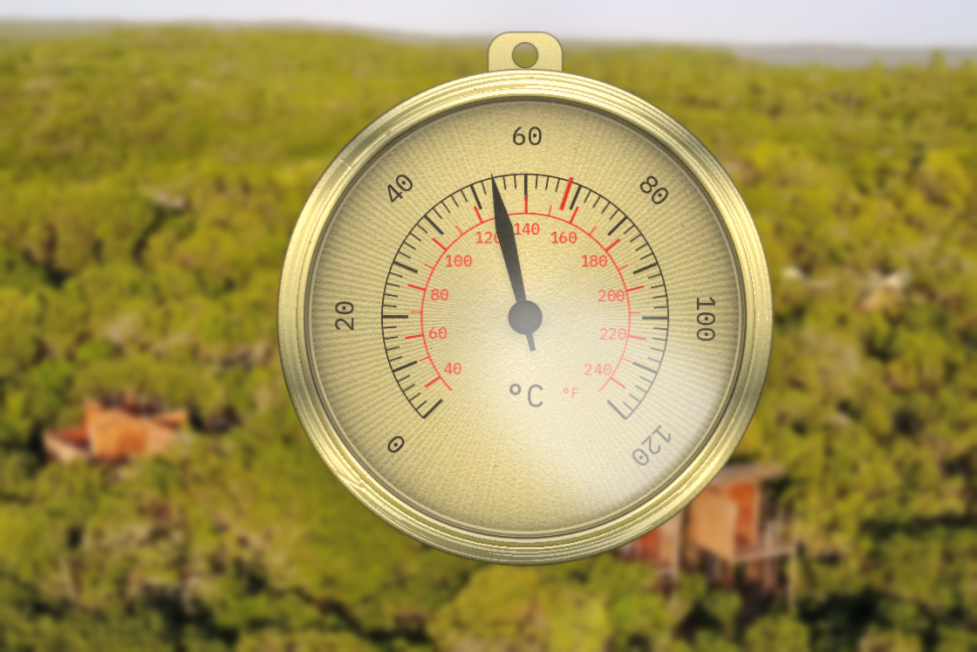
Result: 54; °C
